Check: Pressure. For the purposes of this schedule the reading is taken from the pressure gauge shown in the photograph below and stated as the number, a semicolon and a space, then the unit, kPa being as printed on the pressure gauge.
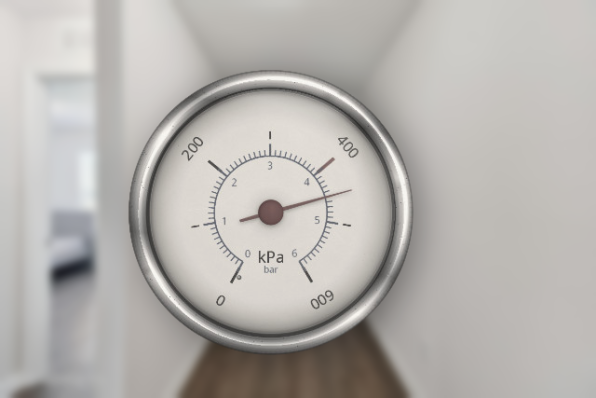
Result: 450; kPa
